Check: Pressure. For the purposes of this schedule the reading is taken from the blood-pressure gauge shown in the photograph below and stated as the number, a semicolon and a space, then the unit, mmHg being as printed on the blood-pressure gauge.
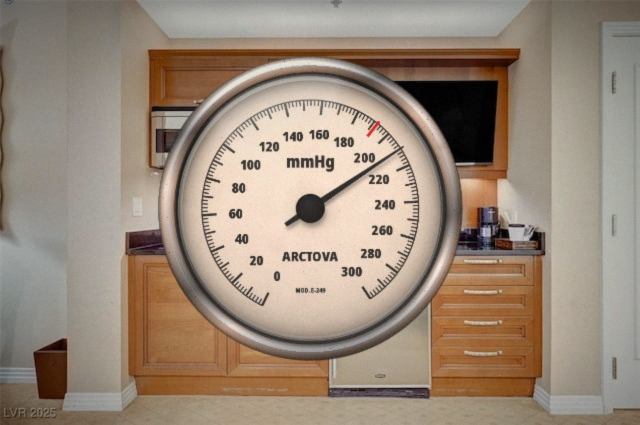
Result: 210; mmHg
